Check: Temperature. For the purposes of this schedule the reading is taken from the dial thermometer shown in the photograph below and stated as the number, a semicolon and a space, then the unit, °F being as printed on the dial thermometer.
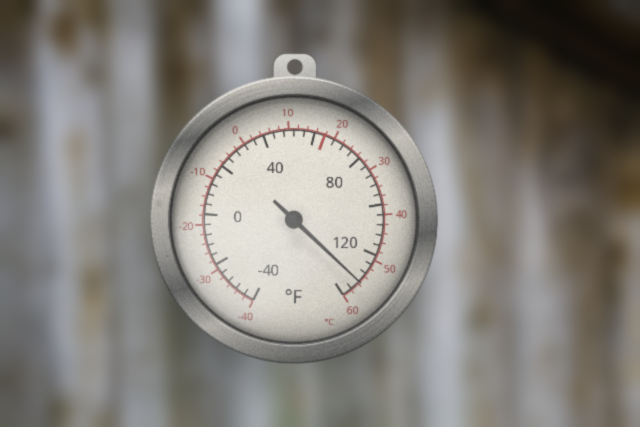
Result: 132; °F
